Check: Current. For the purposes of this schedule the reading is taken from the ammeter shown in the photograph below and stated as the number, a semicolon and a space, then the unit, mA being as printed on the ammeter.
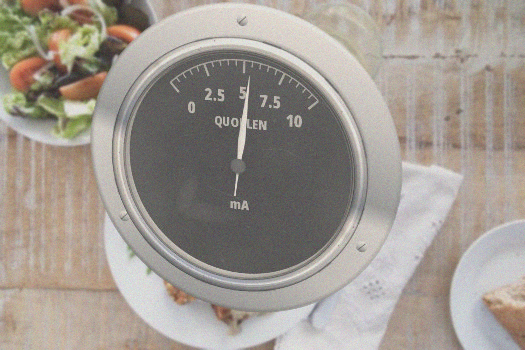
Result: 5.5; mA
